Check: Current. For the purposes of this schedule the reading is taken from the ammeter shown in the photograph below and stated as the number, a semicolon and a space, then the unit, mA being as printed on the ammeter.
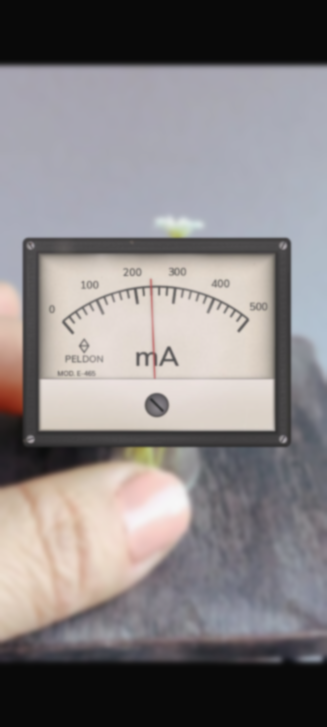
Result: 240; mA
